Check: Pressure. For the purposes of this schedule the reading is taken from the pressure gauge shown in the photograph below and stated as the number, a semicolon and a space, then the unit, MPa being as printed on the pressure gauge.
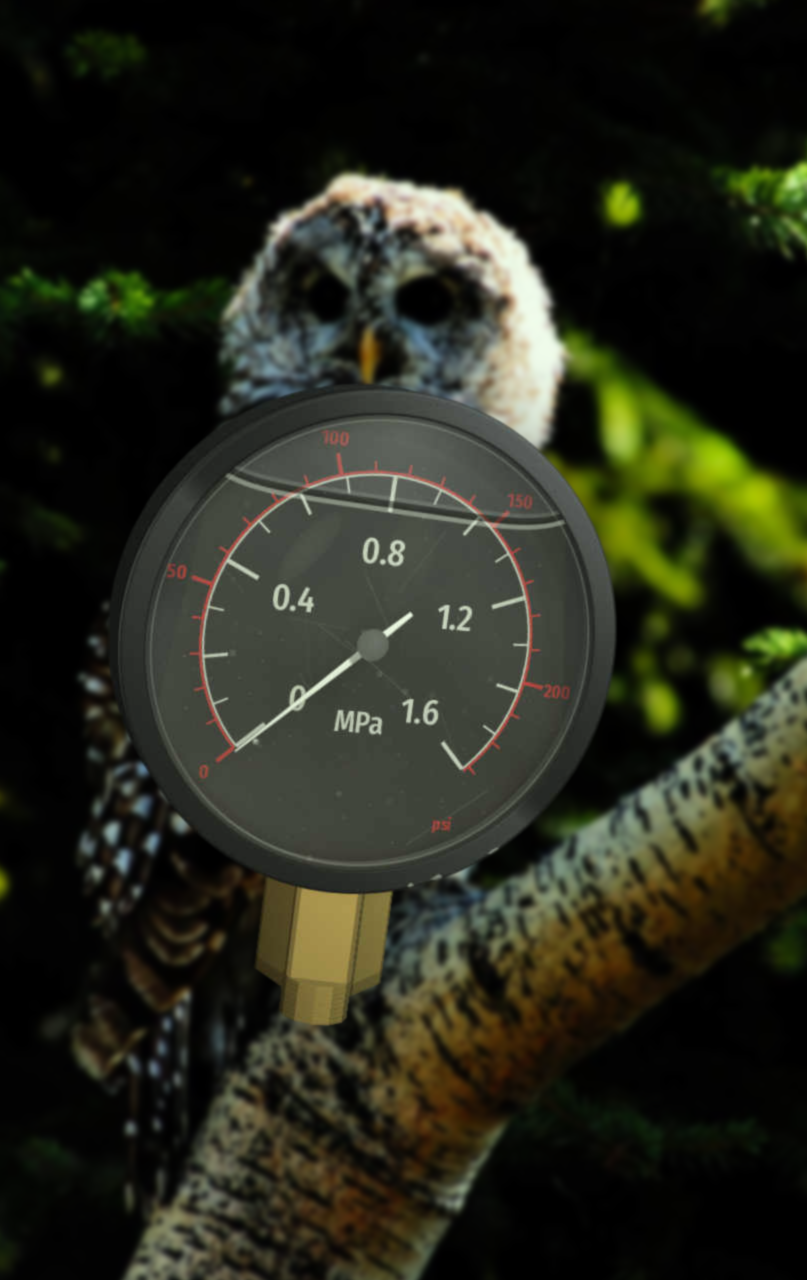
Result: 0; MPa
